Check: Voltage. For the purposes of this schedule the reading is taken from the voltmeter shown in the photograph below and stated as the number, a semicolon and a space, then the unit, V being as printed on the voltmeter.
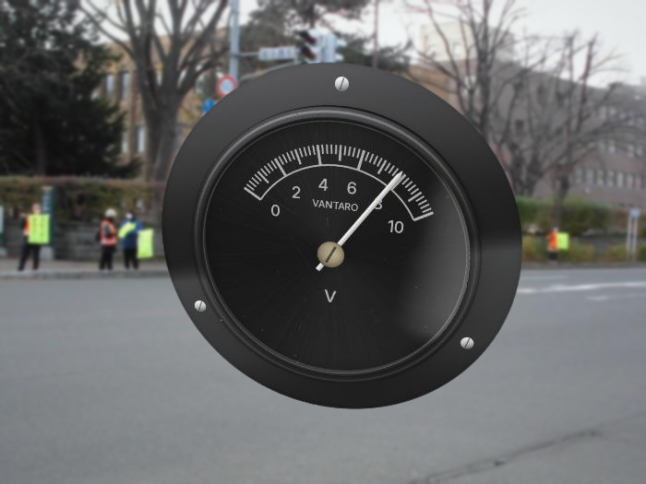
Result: 7.8; V
